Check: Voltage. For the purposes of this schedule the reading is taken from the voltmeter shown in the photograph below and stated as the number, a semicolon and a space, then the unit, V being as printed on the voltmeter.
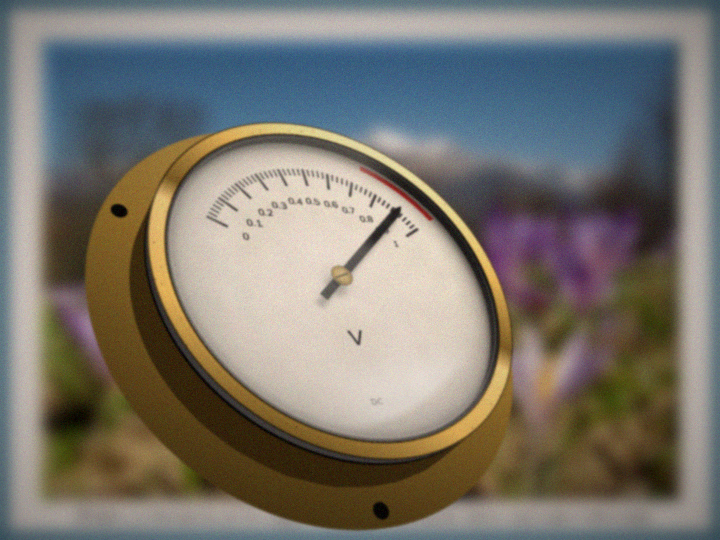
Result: 0.9; V
